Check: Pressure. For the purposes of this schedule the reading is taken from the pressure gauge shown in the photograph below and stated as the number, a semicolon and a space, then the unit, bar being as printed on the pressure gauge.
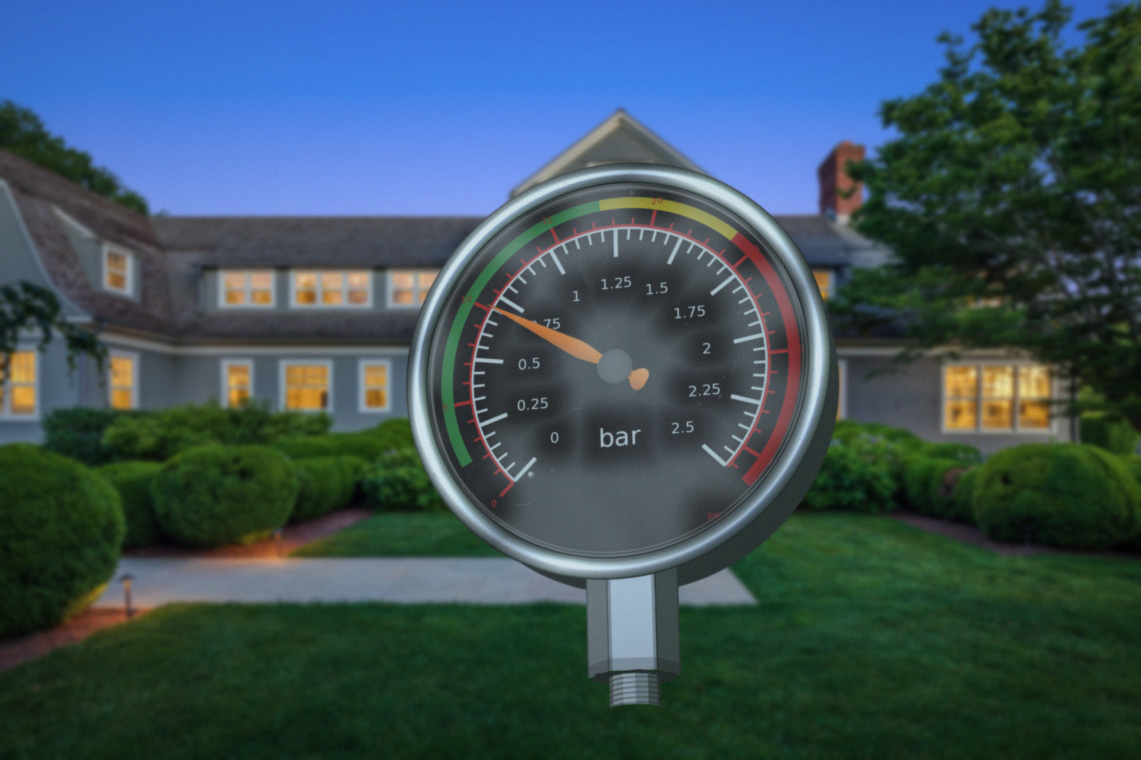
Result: 0.7; bar
